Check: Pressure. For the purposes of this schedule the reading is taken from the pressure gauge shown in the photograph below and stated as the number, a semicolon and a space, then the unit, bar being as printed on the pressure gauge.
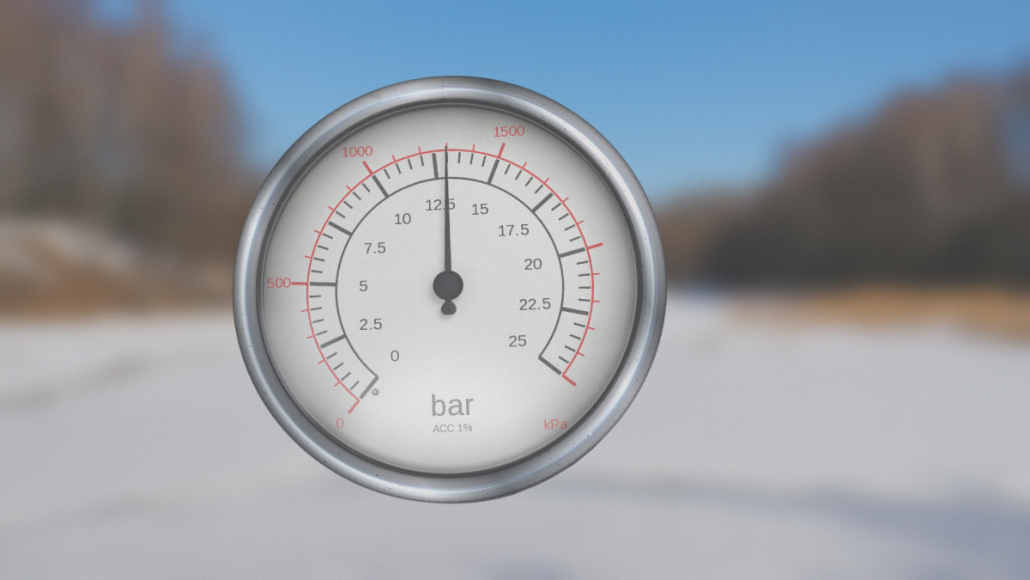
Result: 13; bar
